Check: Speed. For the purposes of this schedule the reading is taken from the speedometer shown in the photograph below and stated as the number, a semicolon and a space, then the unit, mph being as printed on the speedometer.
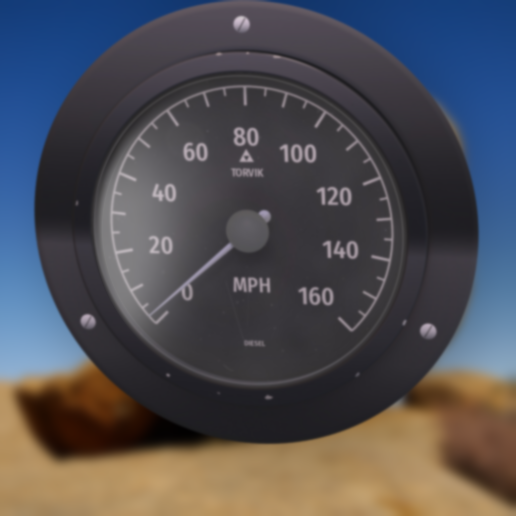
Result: 2.5; mph
